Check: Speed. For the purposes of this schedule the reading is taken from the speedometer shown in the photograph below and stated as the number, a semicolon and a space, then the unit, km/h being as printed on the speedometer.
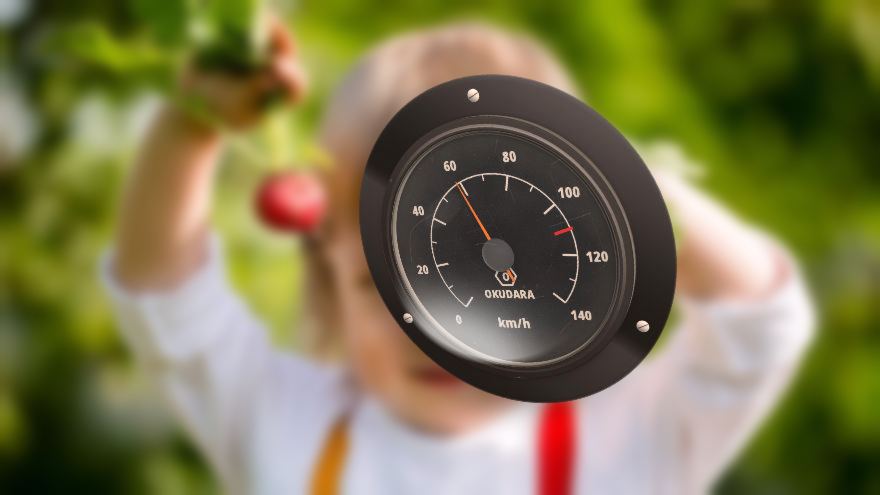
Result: 60; km/h
